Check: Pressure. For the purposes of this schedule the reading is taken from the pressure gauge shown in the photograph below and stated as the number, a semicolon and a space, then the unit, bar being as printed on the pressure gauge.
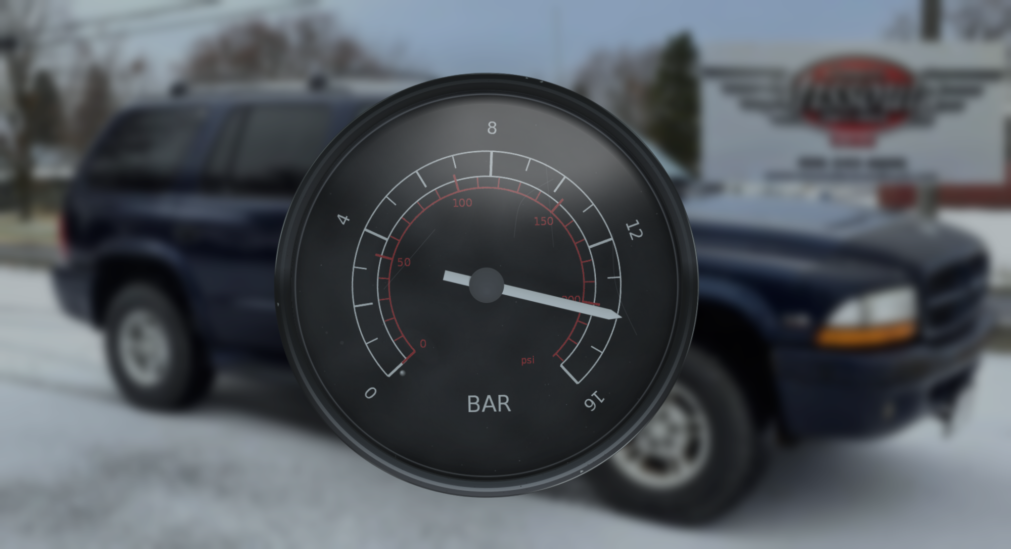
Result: 14; bar
